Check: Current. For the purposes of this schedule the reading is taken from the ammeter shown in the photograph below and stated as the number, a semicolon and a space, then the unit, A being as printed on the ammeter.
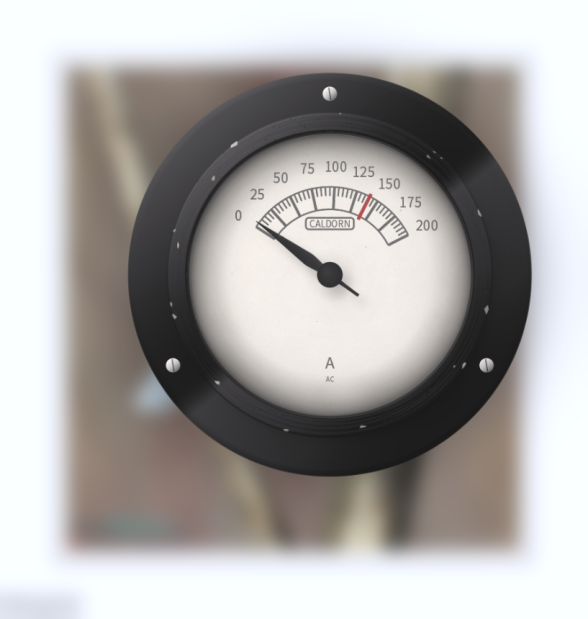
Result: 5; A
